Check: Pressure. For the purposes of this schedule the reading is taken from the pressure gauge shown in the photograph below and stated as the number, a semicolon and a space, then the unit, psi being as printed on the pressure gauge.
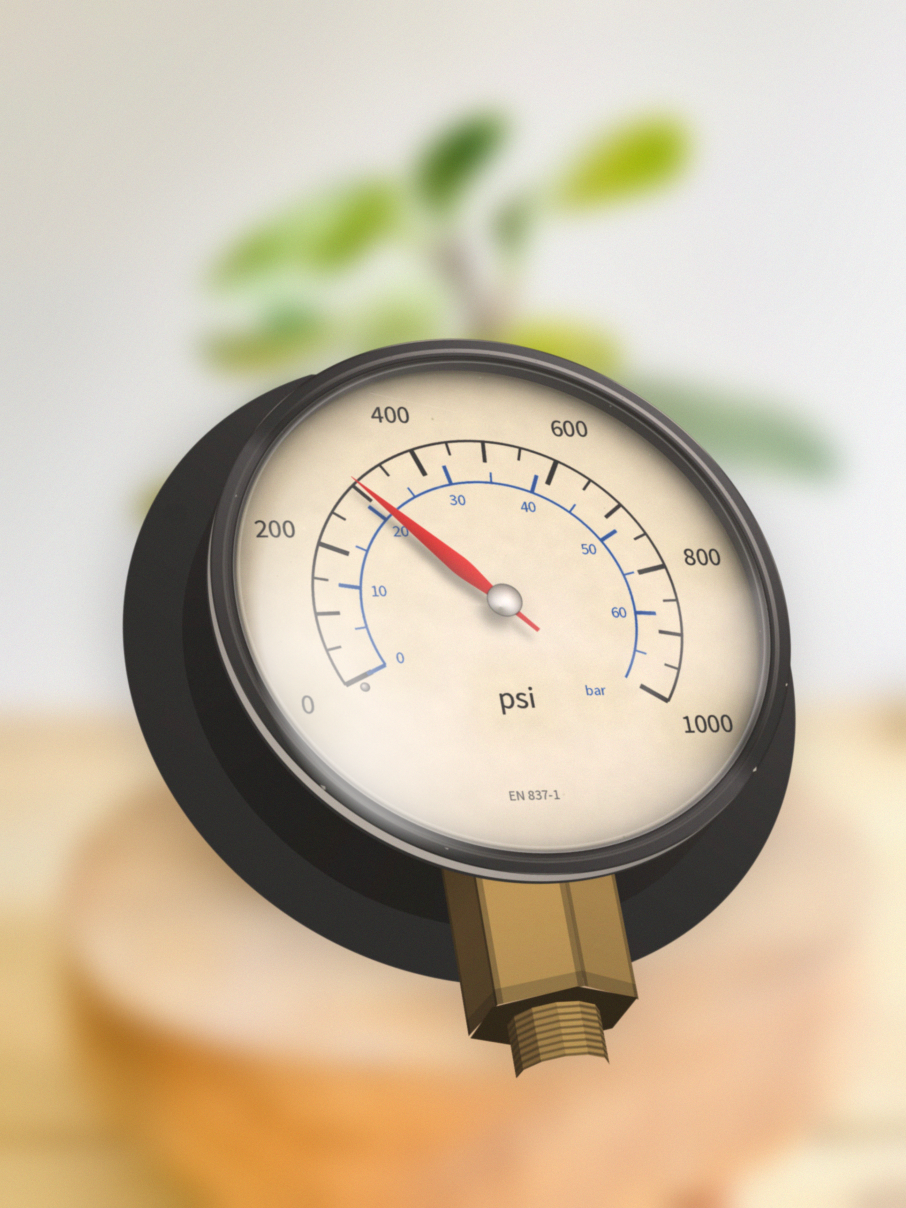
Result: 300; psi
